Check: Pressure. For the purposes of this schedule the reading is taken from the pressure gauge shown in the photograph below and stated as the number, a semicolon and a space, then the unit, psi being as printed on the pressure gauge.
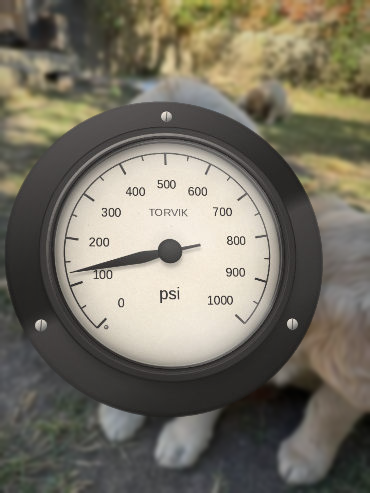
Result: 125; psi
